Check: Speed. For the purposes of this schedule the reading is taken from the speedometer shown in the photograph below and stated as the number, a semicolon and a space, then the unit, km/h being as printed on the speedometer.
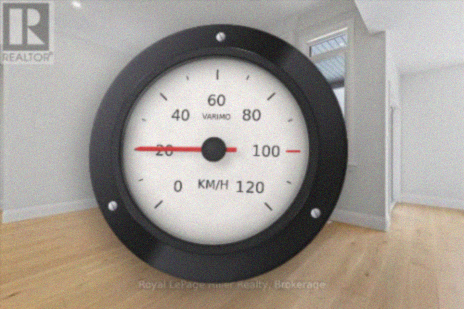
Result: 20; km/h
